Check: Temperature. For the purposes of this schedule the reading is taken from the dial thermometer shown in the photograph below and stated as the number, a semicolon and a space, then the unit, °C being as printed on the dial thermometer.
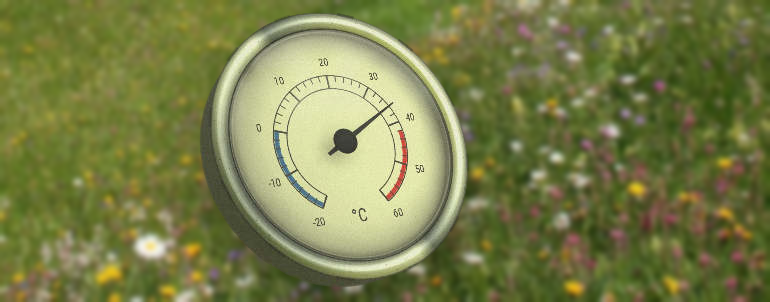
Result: 36; °C
